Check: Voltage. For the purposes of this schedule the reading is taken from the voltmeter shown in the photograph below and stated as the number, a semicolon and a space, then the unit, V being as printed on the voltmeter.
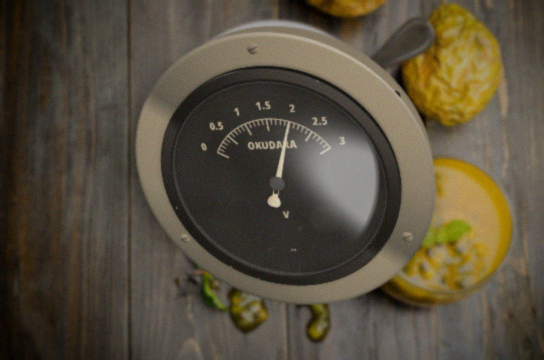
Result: 2; V
